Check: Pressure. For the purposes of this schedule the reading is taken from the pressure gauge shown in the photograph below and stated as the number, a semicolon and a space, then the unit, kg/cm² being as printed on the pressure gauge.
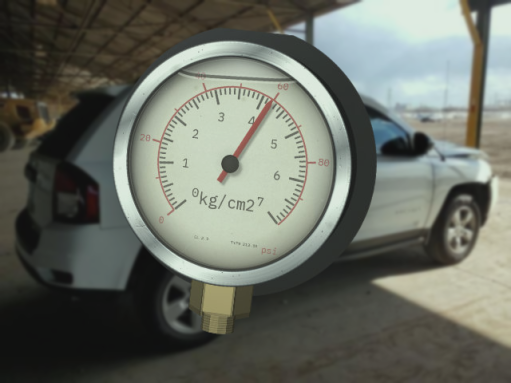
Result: 4.2; kg/cm²
